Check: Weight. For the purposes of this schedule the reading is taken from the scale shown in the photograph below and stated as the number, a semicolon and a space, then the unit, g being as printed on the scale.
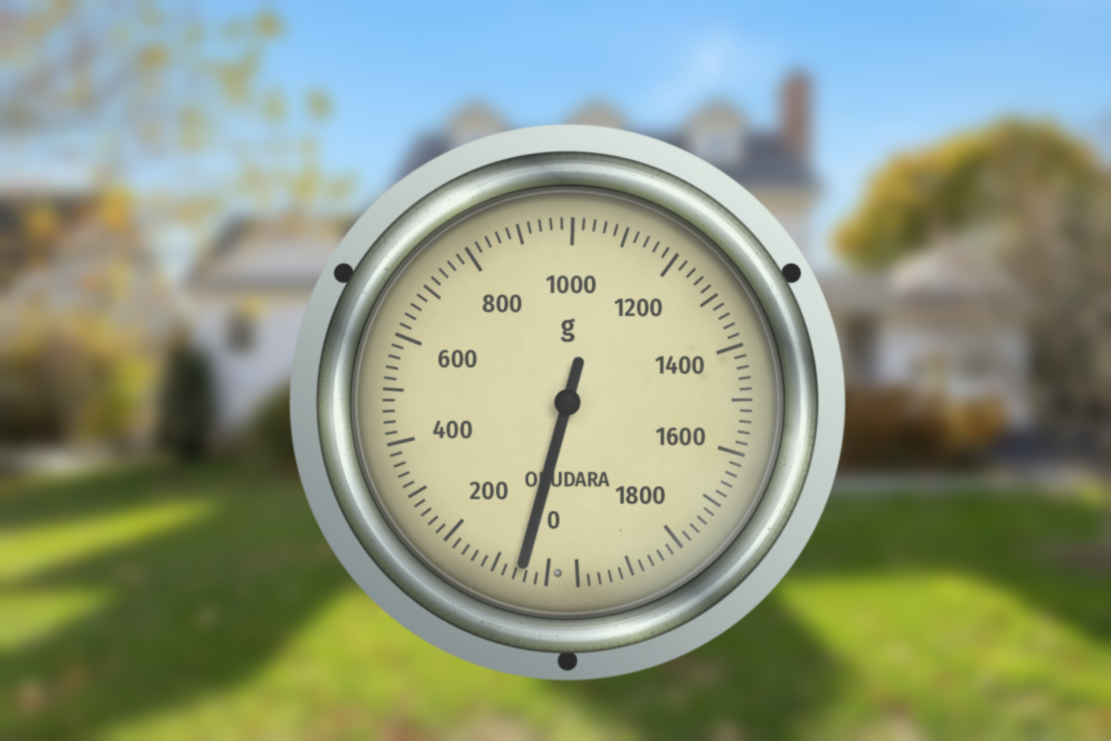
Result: 50; g
